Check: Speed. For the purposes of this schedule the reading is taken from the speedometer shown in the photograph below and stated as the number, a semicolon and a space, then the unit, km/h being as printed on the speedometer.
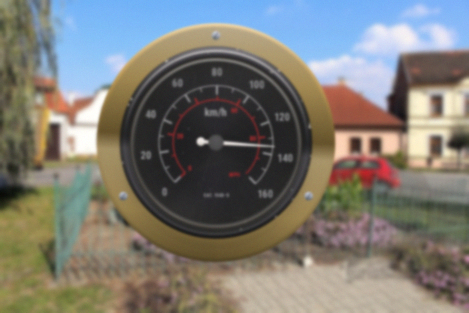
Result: 135; km/h
